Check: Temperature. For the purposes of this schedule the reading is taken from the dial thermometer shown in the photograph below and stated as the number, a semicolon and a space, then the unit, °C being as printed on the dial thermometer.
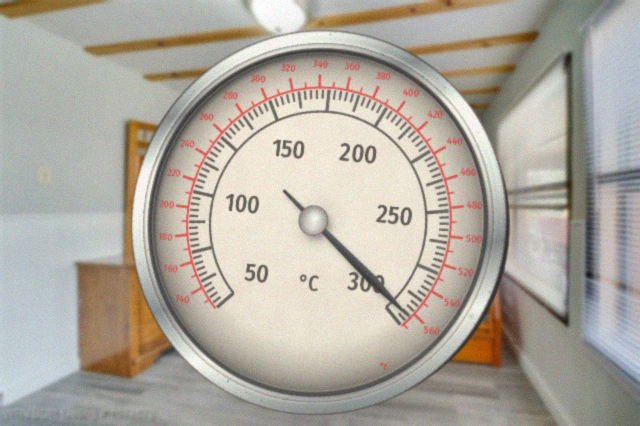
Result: 295; °C
